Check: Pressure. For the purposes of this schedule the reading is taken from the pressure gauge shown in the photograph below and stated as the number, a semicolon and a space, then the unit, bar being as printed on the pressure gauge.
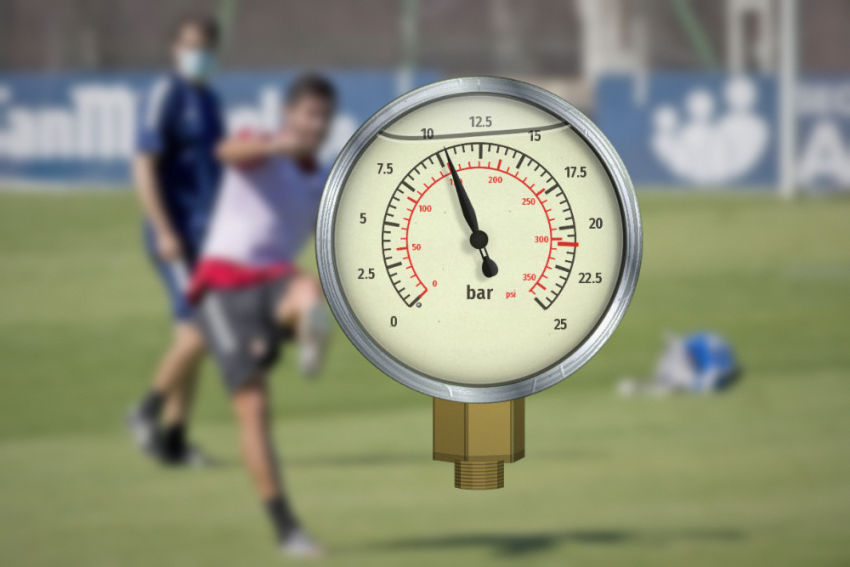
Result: 10.5; bar
